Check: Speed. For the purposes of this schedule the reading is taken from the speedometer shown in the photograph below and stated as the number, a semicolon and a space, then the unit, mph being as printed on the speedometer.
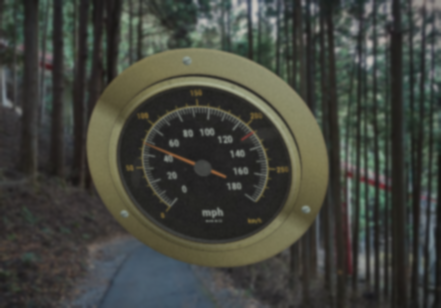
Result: 50; mph
